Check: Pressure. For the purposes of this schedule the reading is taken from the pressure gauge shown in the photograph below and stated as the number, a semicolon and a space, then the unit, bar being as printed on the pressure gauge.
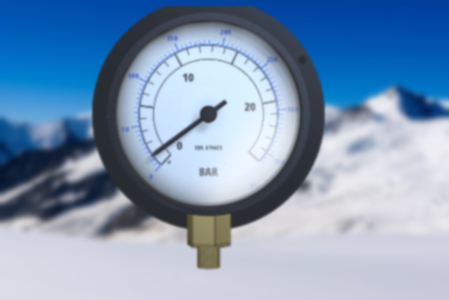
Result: 1; bar
